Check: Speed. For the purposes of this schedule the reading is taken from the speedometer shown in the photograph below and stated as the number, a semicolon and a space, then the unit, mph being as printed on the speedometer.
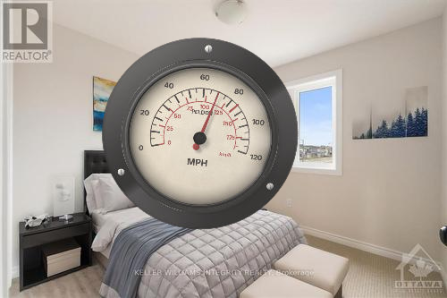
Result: 70; mph
